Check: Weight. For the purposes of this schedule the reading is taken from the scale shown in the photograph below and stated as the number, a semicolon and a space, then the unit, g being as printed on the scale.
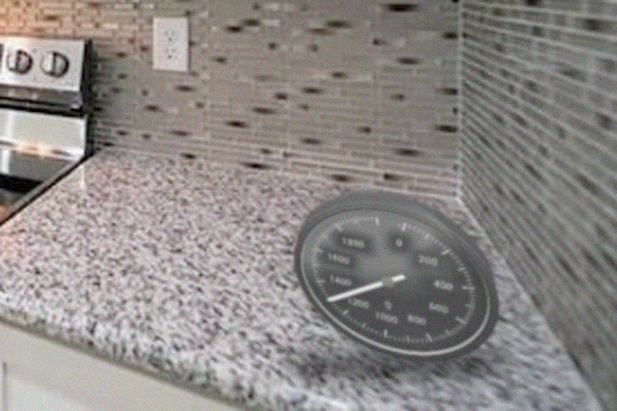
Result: 1300; g
